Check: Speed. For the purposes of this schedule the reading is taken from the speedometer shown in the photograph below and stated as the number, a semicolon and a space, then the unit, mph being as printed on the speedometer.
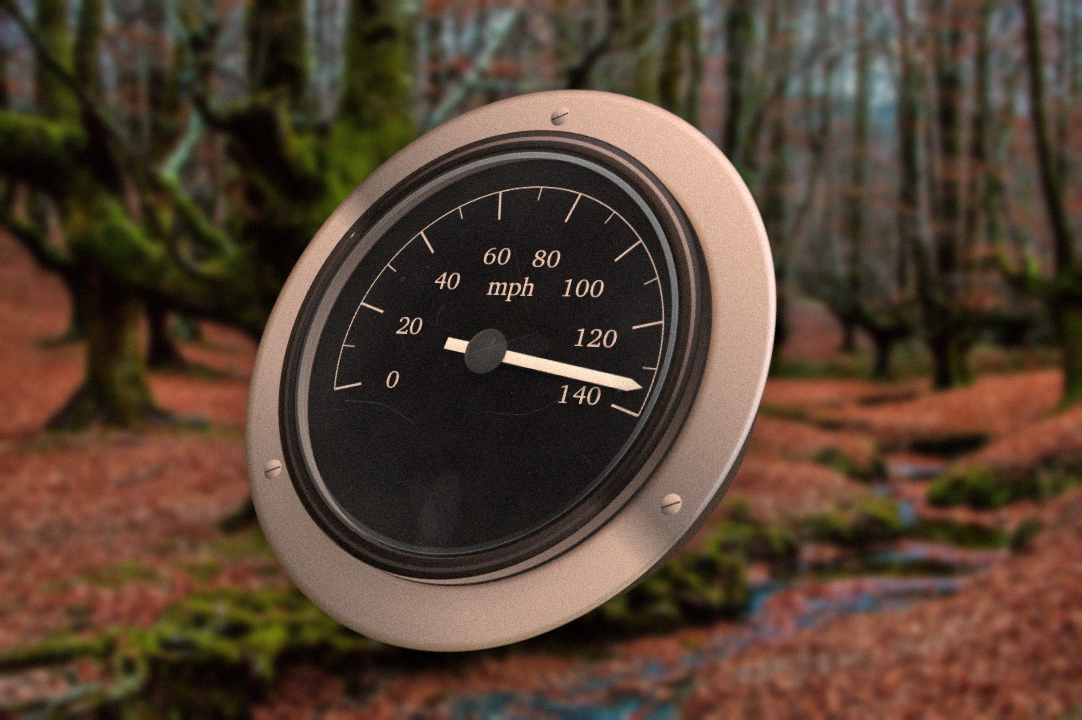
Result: 135; mph
